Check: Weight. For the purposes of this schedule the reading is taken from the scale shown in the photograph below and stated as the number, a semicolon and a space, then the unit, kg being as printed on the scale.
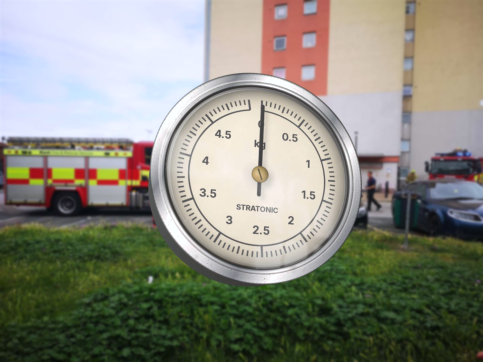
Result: 0; kg
